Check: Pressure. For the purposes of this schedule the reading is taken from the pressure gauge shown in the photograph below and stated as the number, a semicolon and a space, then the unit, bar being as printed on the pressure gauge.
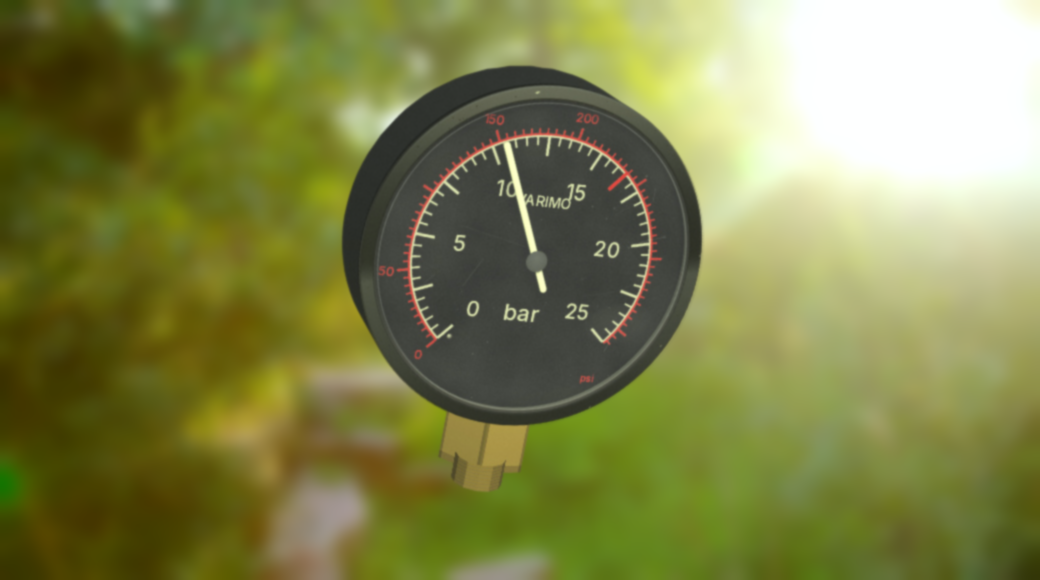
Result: 10.5; bar
